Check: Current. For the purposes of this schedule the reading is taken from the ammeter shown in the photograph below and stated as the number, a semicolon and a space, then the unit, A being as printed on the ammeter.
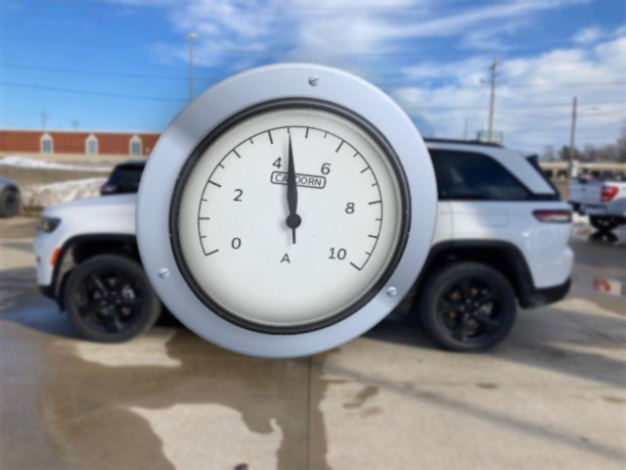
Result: 4.5; A
